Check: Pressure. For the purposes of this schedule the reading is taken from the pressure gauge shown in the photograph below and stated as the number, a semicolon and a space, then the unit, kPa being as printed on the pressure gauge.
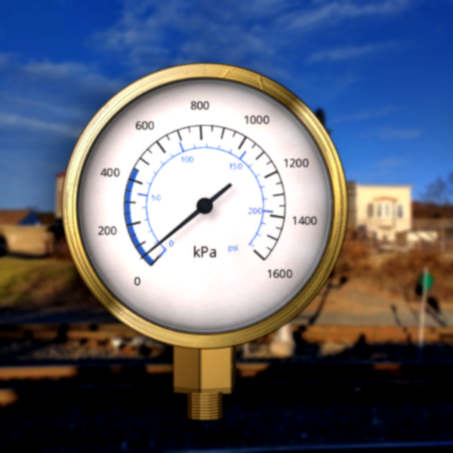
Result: 50; kPa
